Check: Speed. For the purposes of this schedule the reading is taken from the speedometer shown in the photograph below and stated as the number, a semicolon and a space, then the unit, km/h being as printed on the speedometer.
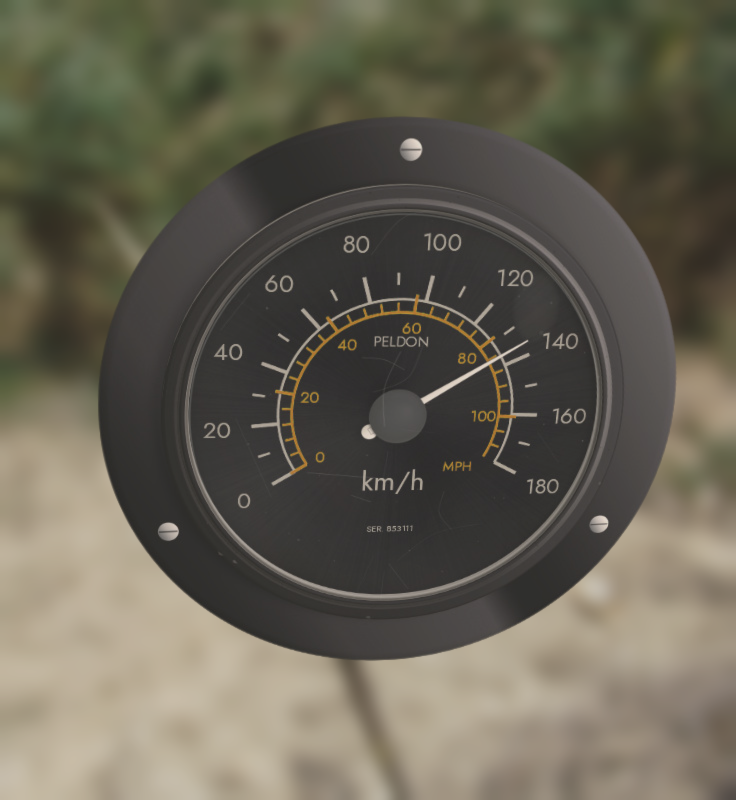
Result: 135; km/h
